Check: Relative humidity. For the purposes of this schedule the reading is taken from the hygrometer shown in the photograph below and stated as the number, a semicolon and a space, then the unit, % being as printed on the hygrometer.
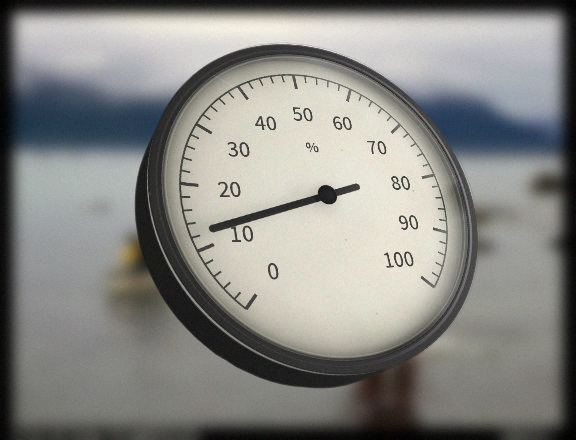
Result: 12; %
